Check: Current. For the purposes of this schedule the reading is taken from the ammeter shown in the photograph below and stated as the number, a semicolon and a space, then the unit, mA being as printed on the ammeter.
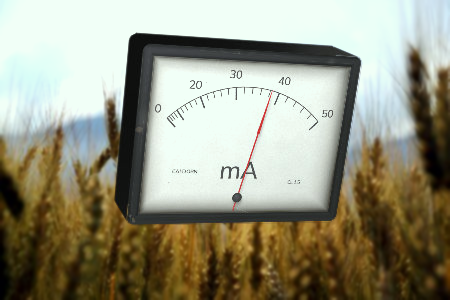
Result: 38; mA
